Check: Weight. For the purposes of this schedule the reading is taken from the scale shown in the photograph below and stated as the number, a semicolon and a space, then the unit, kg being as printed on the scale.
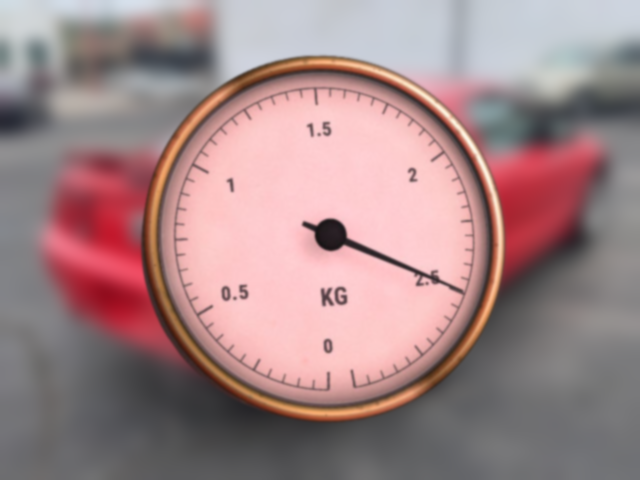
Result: 2.5; kg
